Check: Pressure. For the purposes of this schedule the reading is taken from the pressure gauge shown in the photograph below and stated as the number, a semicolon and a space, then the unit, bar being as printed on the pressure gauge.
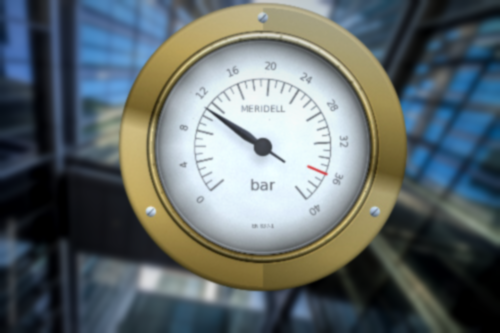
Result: 11; bar
